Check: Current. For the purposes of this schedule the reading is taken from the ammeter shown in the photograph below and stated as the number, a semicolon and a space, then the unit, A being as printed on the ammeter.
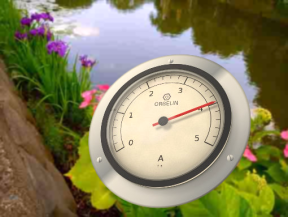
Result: 4; A
